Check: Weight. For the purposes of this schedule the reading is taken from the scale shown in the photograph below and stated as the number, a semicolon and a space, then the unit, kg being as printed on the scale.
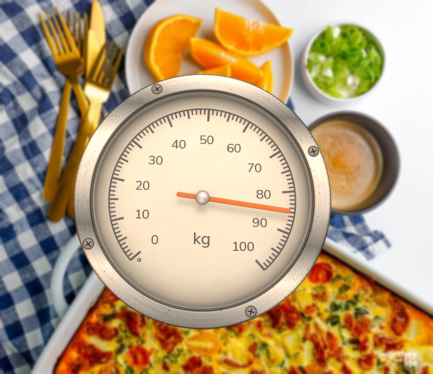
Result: 85; kg
